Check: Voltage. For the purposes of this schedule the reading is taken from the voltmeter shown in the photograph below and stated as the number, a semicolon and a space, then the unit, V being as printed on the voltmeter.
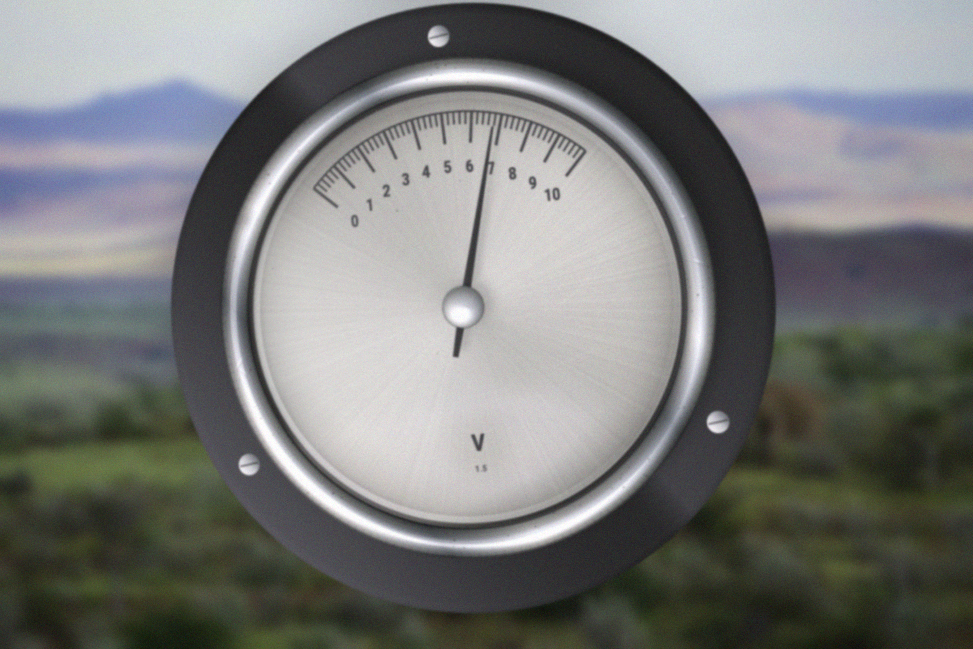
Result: 6.8; V
